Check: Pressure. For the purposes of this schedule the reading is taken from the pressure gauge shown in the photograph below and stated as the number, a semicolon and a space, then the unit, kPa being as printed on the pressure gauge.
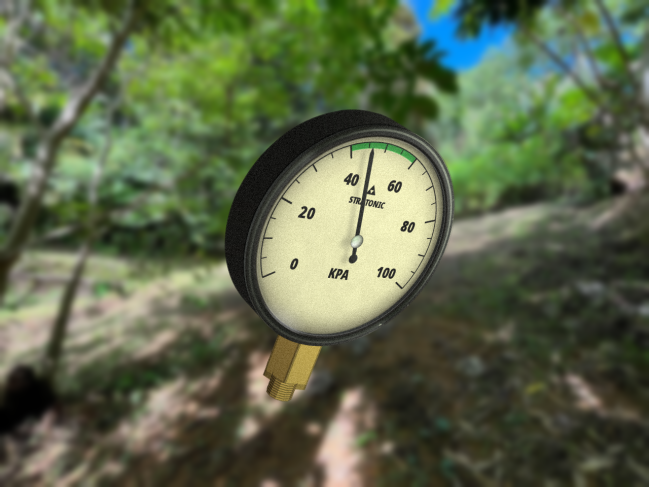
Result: 45; kPa
